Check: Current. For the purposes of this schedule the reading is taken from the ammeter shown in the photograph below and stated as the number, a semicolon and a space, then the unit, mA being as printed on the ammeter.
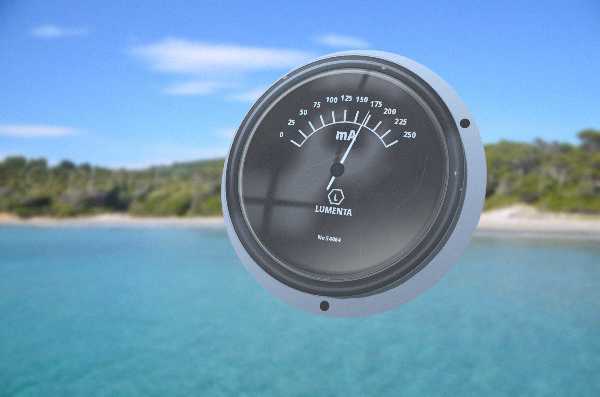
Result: 175; mA
